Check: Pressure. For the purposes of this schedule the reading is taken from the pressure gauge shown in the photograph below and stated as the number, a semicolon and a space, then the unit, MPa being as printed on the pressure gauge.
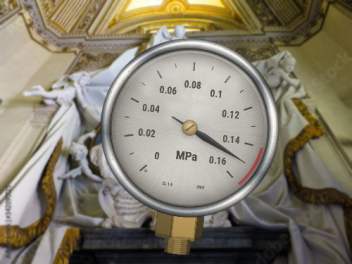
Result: 0.15; MPa
